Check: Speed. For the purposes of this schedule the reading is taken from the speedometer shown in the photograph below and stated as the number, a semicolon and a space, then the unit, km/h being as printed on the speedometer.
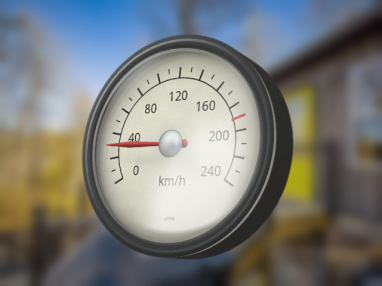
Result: 30; km/h
